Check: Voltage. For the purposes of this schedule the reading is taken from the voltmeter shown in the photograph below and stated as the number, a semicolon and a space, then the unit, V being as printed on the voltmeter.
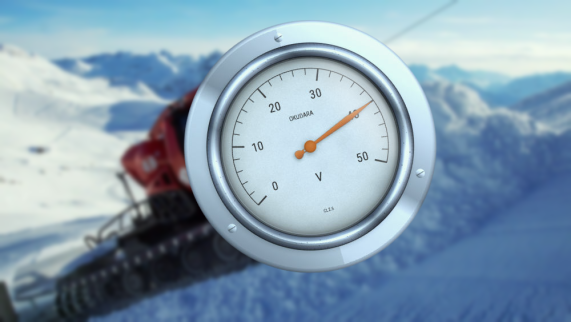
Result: 40; V
